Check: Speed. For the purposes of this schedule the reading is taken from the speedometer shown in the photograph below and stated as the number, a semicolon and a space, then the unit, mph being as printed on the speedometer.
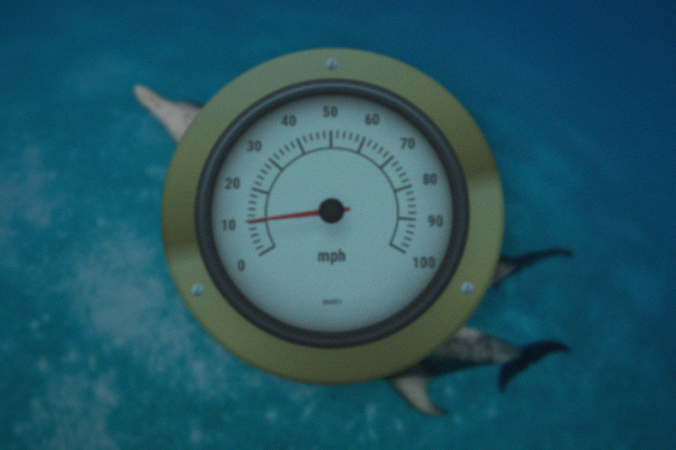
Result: 10; mph
